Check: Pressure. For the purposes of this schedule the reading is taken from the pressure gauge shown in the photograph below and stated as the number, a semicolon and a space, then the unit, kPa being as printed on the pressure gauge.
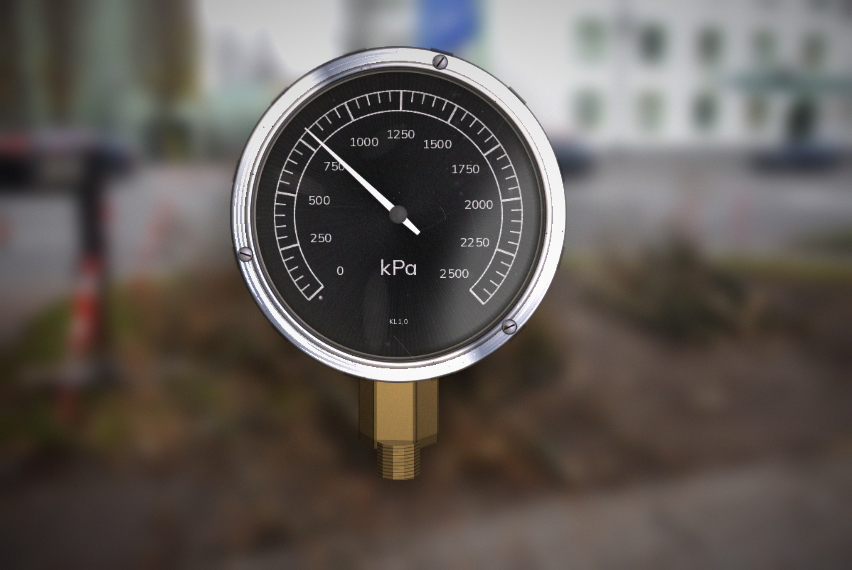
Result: 800; kPa
